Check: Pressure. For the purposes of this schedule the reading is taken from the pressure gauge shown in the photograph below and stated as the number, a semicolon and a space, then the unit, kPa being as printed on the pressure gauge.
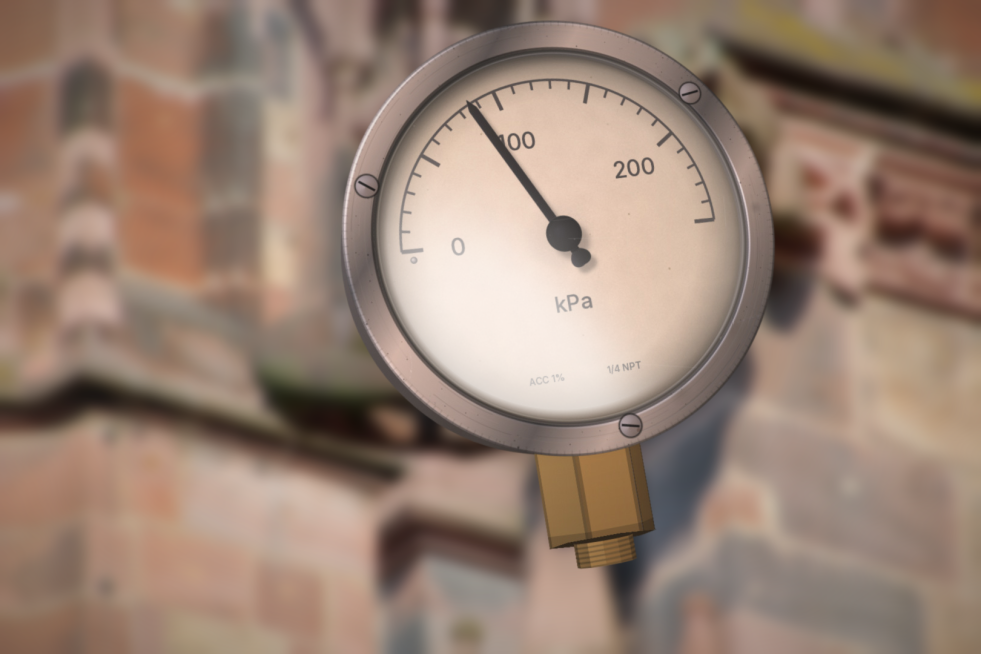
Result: 85; kPa
